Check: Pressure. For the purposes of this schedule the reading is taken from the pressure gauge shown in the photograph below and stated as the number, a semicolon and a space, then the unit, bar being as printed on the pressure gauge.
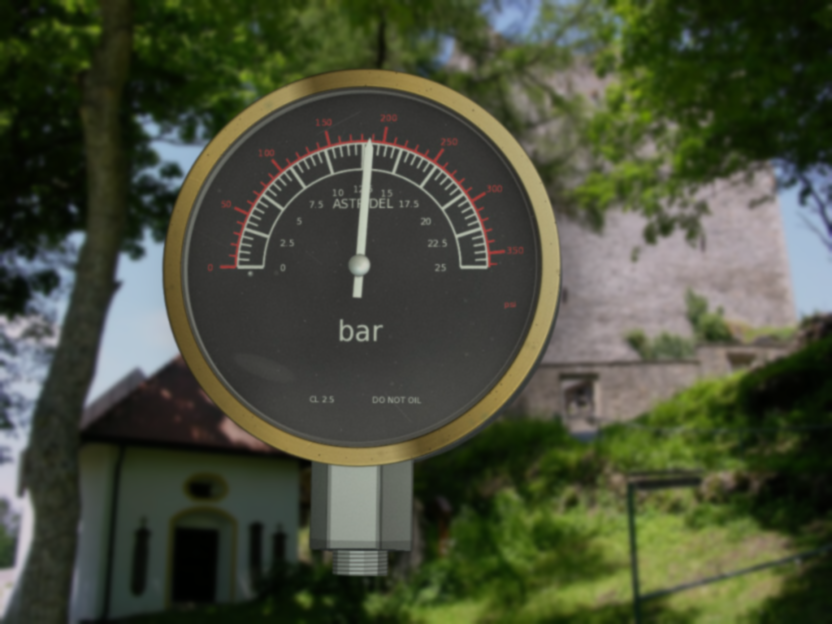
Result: 13; bar
